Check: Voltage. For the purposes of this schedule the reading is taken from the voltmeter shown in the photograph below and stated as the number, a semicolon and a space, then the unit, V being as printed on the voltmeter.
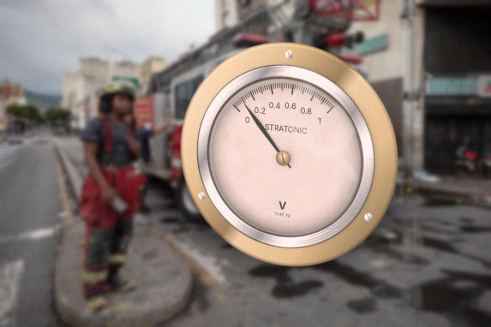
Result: 0.1; V
